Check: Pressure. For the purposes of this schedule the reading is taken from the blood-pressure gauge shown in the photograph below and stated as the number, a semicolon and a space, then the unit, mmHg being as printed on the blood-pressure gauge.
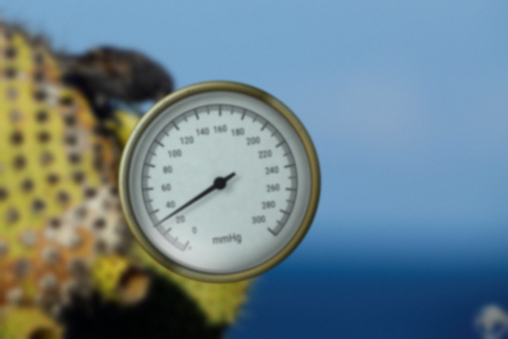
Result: 30; mmHg
